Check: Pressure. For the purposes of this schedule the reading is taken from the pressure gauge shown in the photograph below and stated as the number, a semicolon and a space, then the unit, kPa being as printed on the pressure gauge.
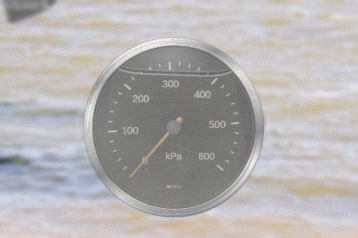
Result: 0; kPa
